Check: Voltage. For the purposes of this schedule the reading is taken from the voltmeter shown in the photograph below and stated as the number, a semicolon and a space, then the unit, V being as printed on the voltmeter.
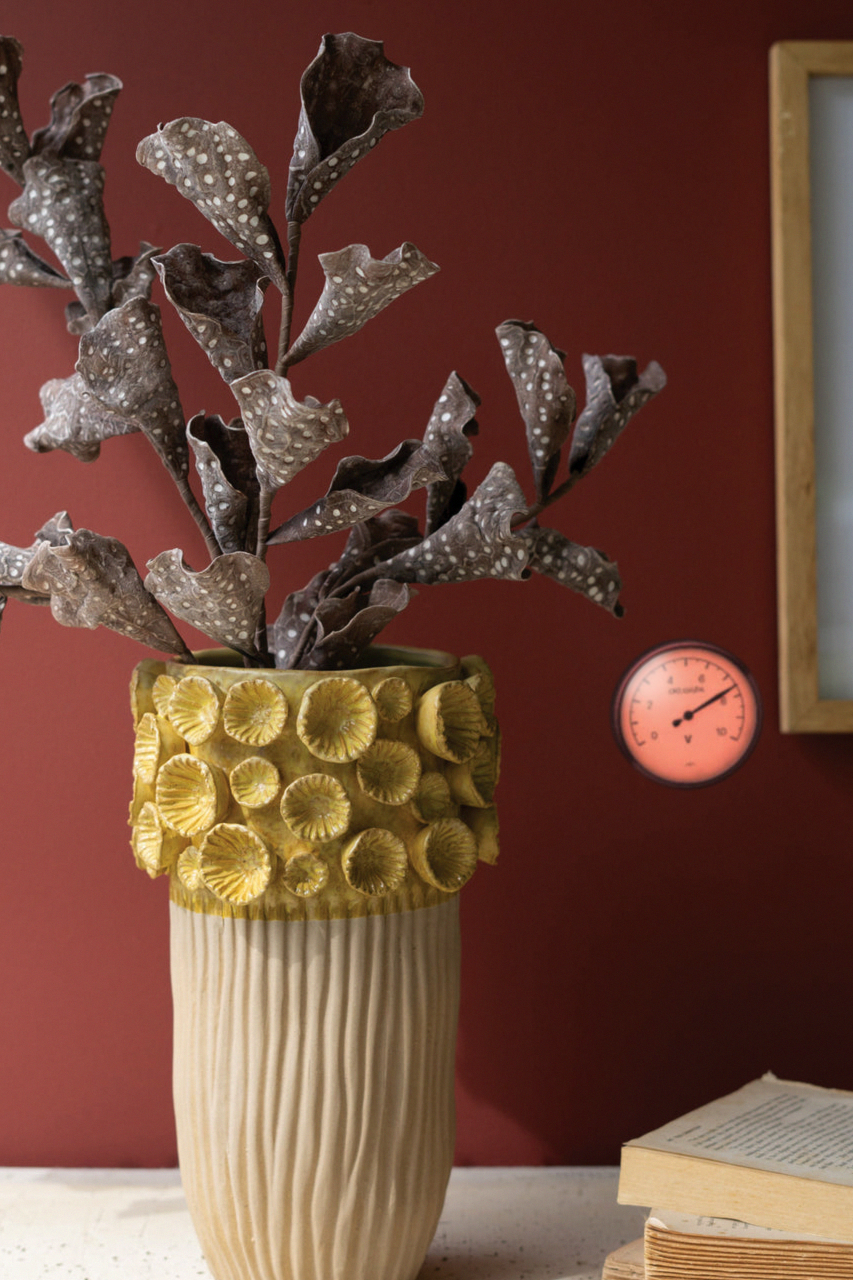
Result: 7.5; V
